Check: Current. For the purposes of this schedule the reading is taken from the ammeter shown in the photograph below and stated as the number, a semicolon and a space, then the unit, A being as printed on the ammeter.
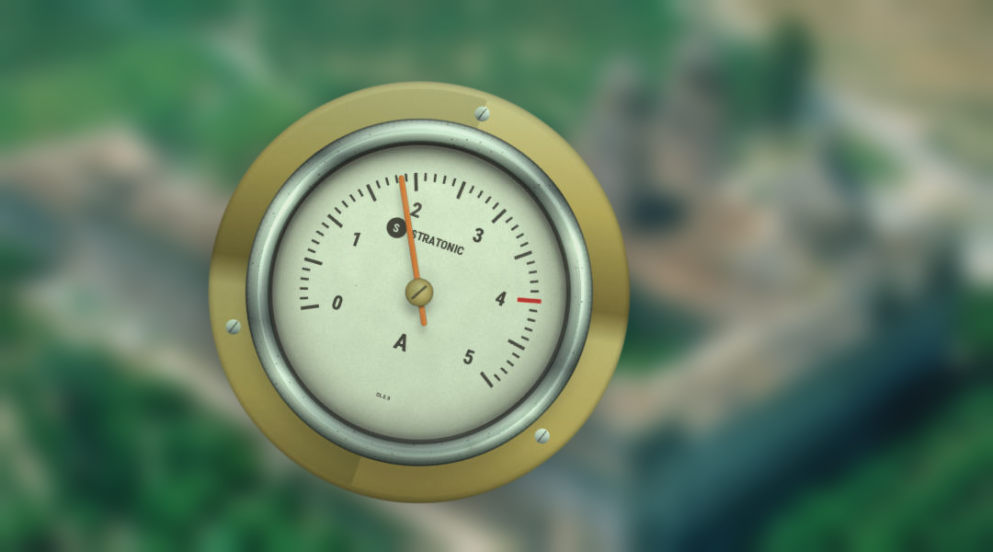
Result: 1.85; A
